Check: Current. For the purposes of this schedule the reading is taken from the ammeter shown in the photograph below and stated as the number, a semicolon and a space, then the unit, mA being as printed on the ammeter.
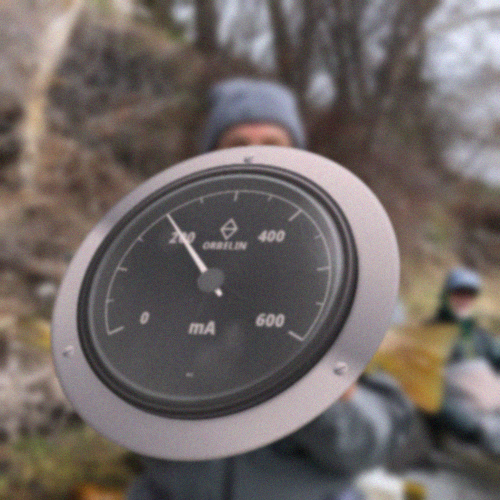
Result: 200; mA
